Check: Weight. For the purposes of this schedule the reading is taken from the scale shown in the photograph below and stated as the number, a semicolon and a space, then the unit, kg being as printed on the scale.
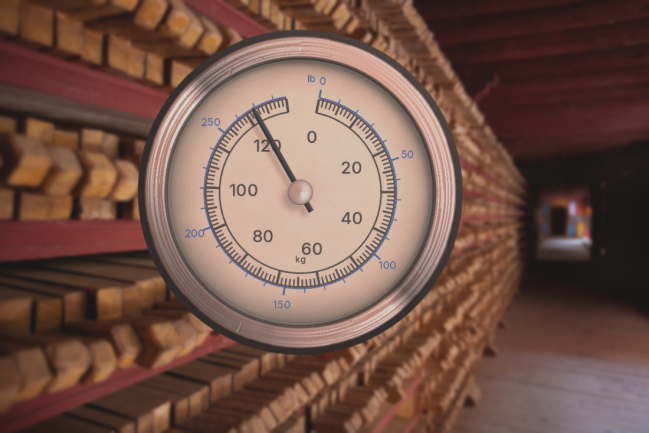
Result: 122; kg
